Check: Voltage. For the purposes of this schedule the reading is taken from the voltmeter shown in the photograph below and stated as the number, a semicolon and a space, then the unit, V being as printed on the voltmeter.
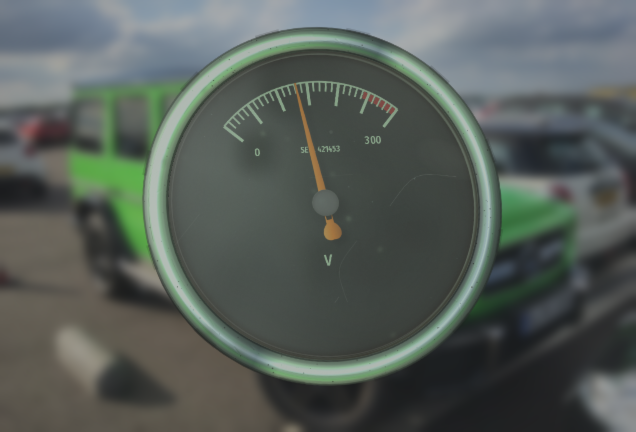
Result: 130; V
